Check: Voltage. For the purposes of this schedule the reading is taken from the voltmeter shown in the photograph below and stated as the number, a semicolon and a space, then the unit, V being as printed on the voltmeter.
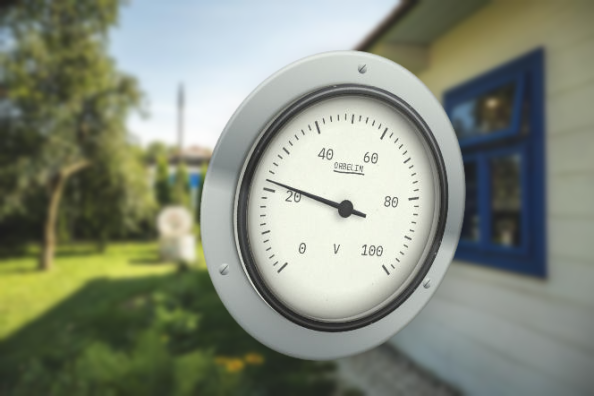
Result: 22; V
